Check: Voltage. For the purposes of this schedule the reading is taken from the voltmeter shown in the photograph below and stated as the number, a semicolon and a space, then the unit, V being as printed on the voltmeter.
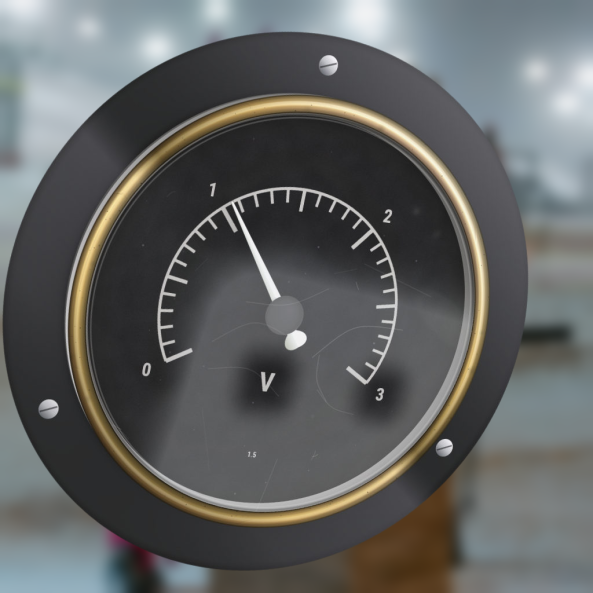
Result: 1.05; V
